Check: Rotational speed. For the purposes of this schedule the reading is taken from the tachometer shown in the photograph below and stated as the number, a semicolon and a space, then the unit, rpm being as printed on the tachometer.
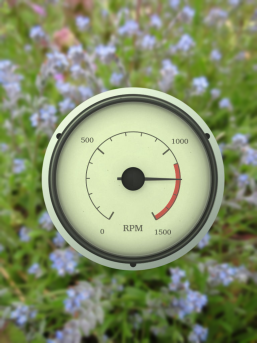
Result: 1200; rpm
